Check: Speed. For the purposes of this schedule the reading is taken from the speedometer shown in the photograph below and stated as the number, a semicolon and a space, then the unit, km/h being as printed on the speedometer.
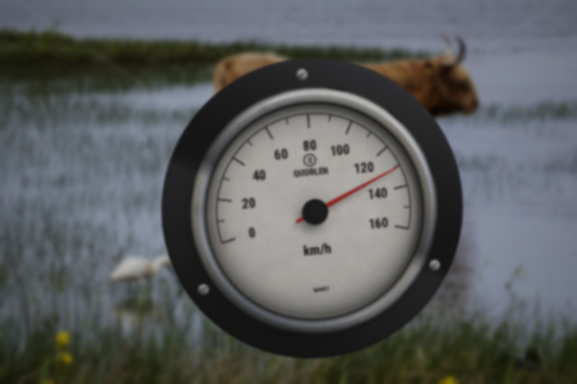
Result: 130; km/h
